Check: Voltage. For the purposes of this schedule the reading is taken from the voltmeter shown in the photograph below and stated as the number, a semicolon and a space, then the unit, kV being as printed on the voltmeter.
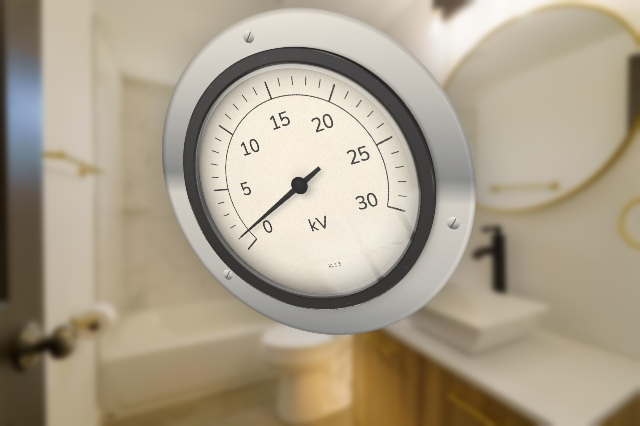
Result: 1; kV
